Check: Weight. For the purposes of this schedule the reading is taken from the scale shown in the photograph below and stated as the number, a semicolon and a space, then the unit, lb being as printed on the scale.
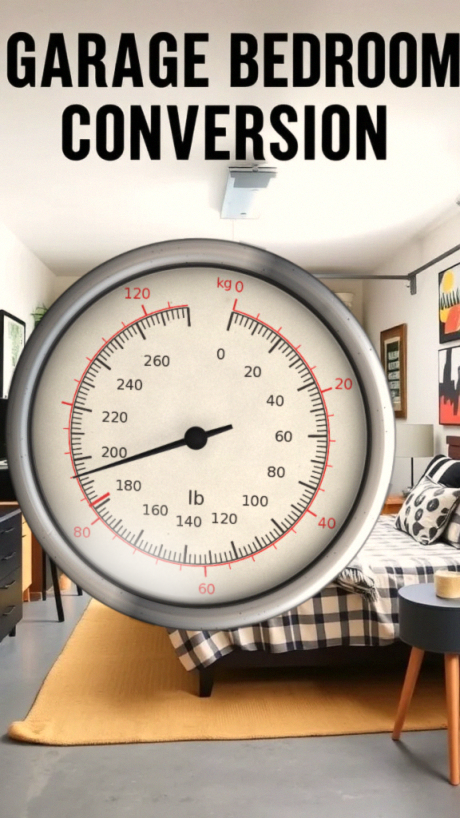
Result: 194; lb
